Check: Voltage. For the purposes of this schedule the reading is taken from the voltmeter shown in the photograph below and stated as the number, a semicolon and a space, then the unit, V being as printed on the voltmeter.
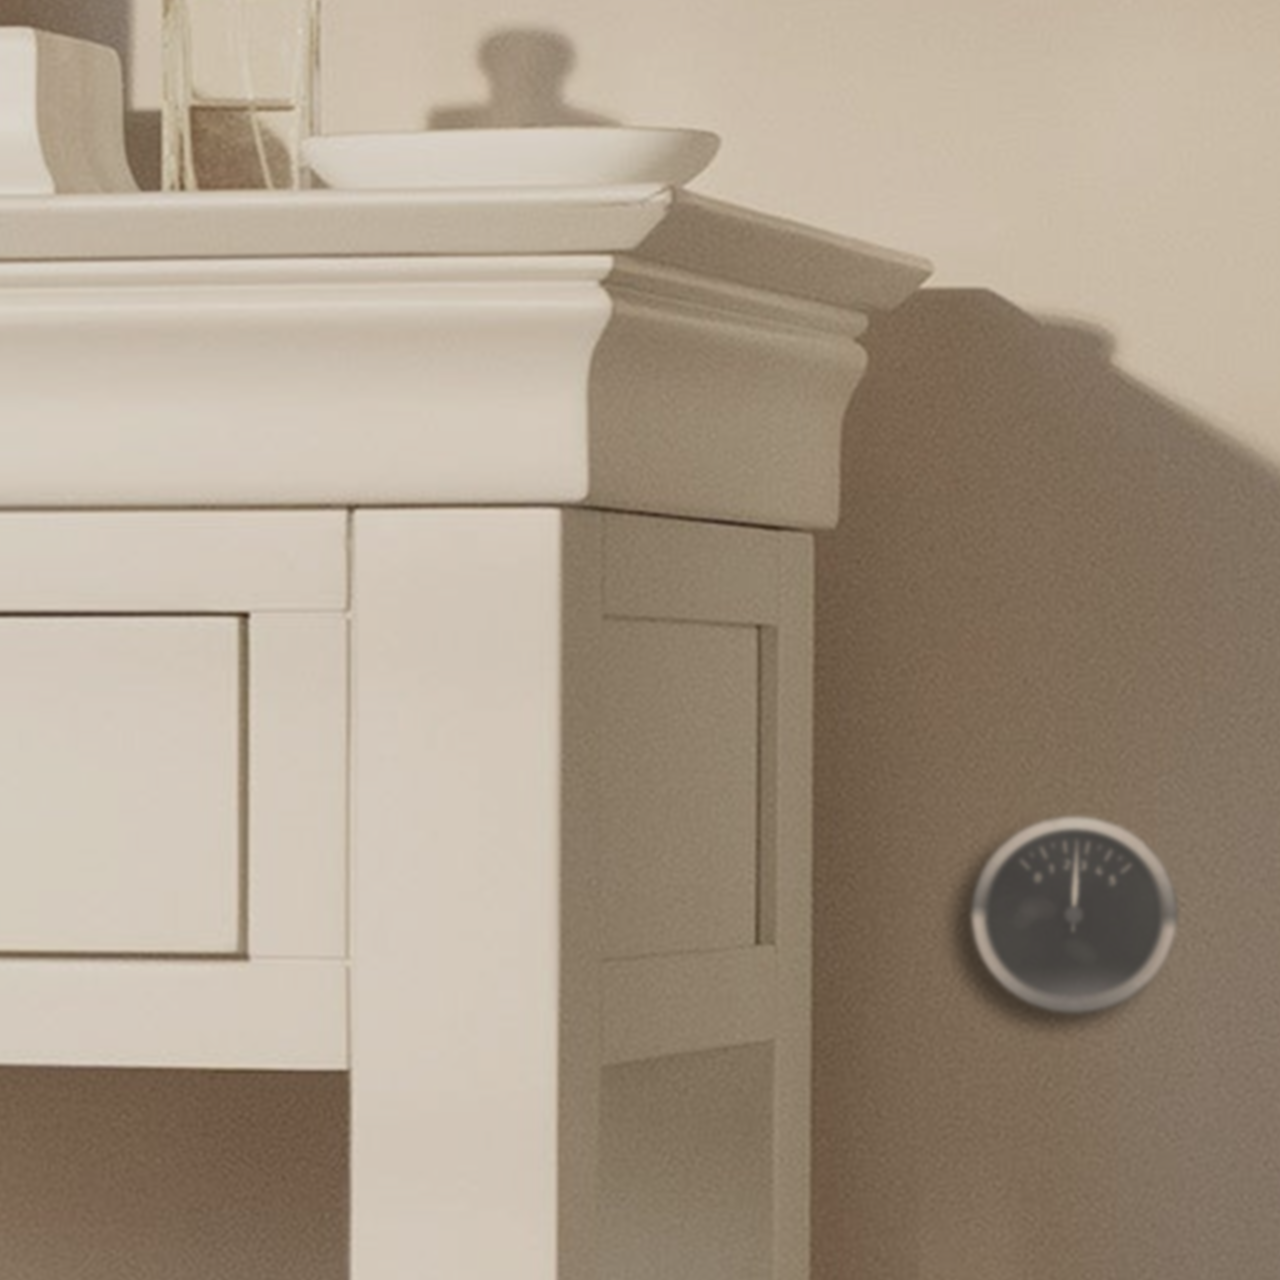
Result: 2.5; V
